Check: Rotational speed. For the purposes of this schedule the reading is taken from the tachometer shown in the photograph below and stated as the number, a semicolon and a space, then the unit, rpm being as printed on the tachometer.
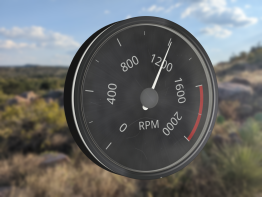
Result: 1200; rpm
